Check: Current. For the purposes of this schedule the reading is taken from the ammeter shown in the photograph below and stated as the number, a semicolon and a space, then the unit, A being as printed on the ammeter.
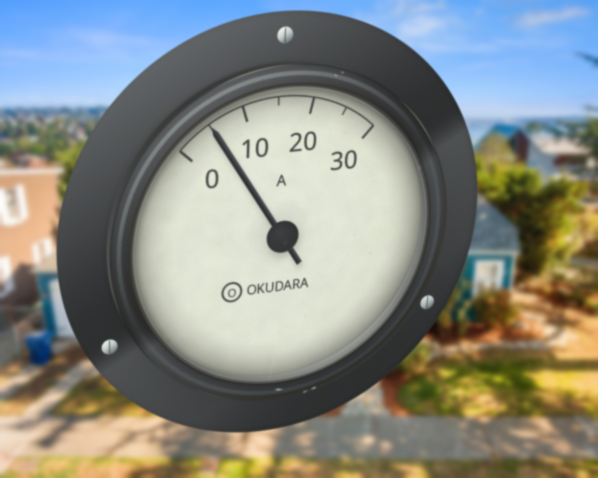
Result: 5; A
